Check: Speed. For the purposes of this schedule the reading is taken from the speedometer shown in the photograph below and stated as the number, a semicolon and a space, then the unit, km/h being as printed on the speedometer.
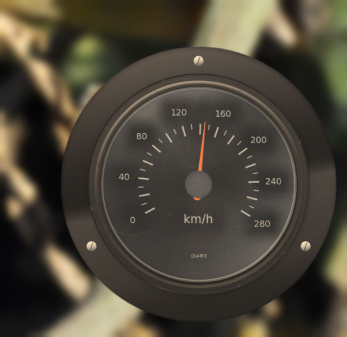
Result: 145; km/h
